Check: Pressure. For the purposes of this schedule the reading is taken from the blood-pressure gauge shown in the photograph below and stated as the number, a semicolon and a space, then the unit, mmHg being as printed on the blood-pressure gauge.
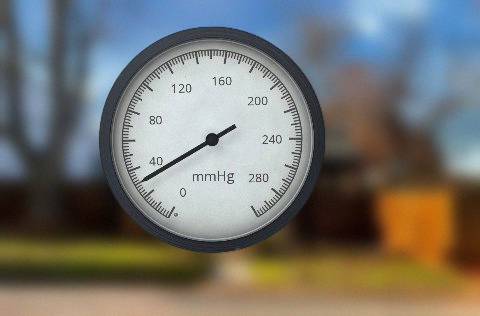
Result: 30; mmHg
